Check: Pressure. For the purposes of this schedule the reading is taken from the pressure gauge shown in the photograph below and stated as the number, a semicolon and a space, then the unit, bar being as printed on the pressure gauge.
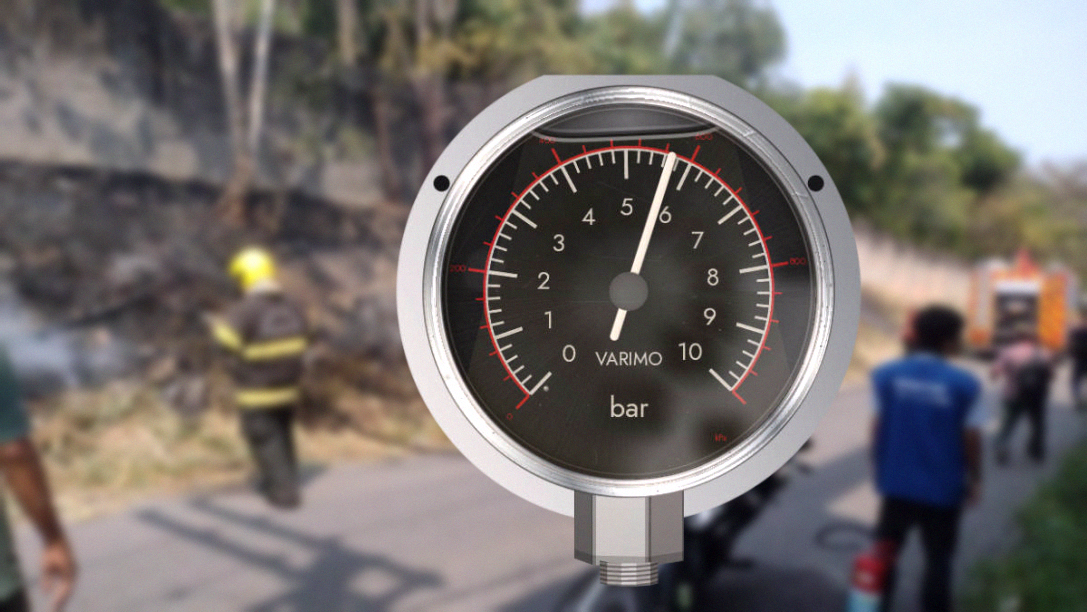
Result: 5.7; bar
